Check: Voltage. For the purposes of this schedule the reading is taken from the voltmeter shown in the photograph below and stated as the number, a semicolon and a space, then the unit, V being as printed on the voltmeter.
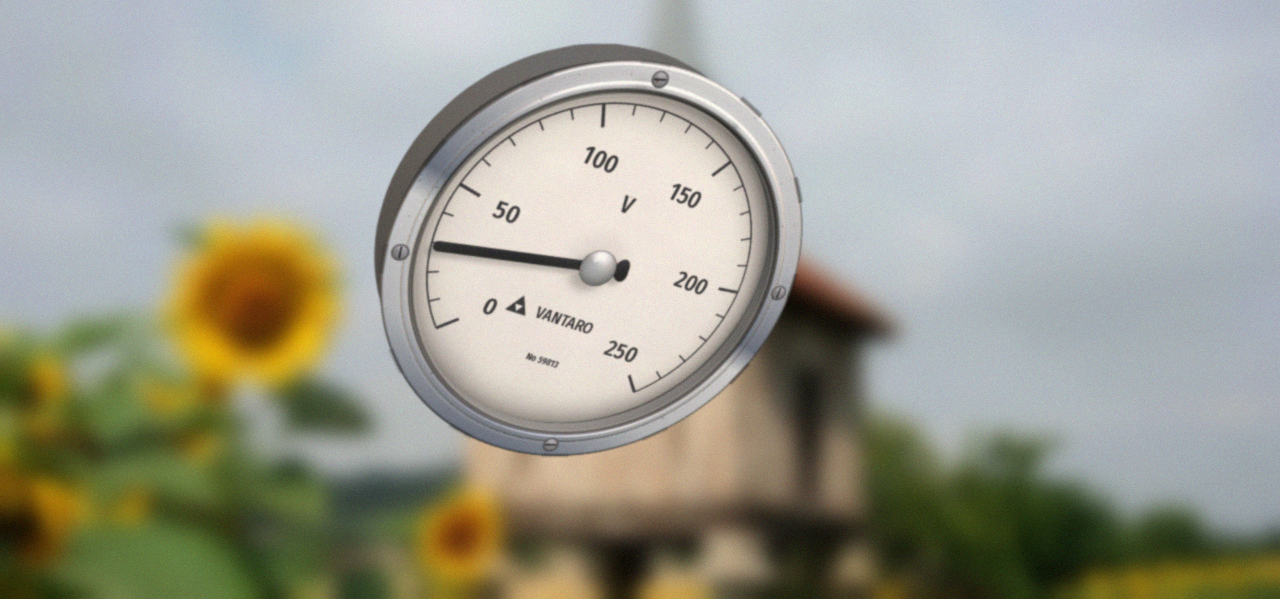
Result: 30; V
